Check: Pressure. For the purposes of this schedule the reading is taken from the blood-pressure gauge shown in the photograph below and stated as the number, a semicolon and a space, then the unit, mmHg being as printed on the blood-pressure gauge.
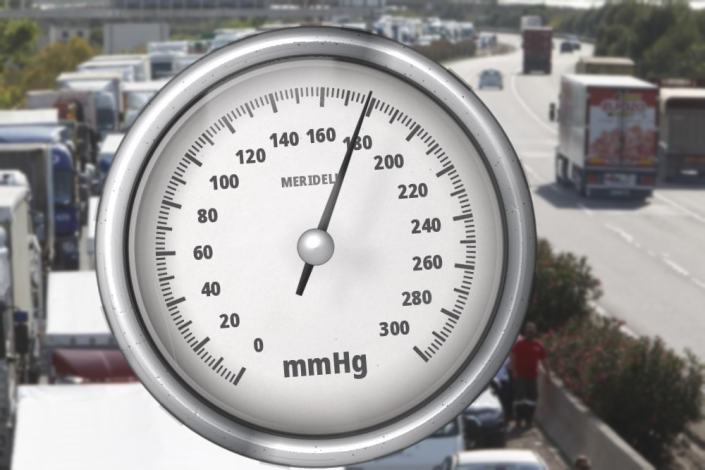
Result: 178; mmHg
